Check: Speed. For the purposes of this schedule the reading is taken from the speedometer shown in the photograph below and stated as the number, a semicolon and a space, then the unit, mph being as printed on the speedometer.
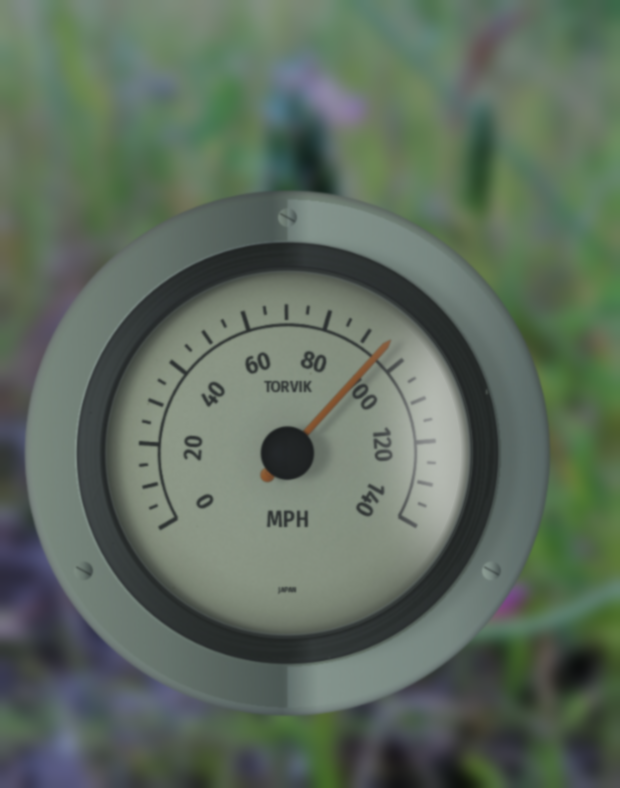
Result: 95; mph
